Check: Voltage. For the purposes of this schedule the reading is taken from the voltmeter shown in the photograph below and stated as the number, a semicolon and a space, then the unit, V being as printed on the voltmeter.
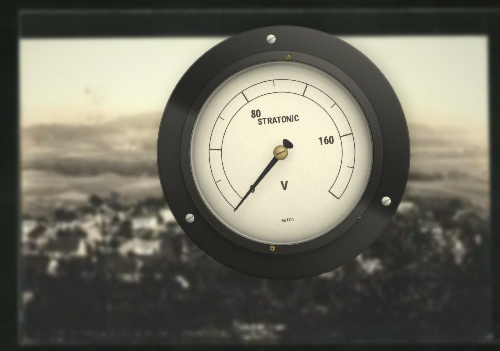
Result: 0; V
